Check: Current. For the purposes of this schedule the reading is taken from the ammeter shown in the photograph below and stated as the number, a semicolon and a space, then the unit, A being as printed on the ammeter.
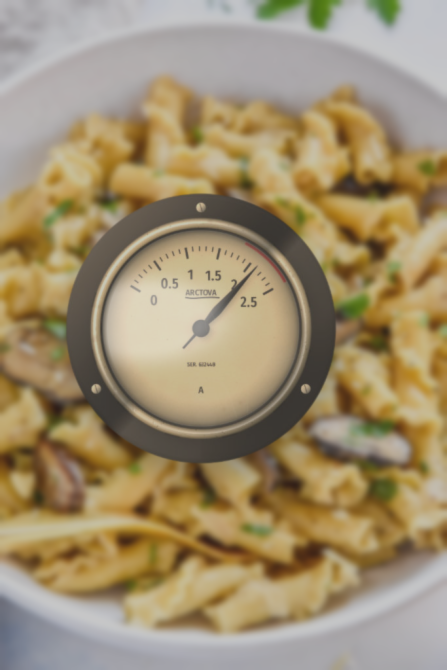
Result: 2.1; A
